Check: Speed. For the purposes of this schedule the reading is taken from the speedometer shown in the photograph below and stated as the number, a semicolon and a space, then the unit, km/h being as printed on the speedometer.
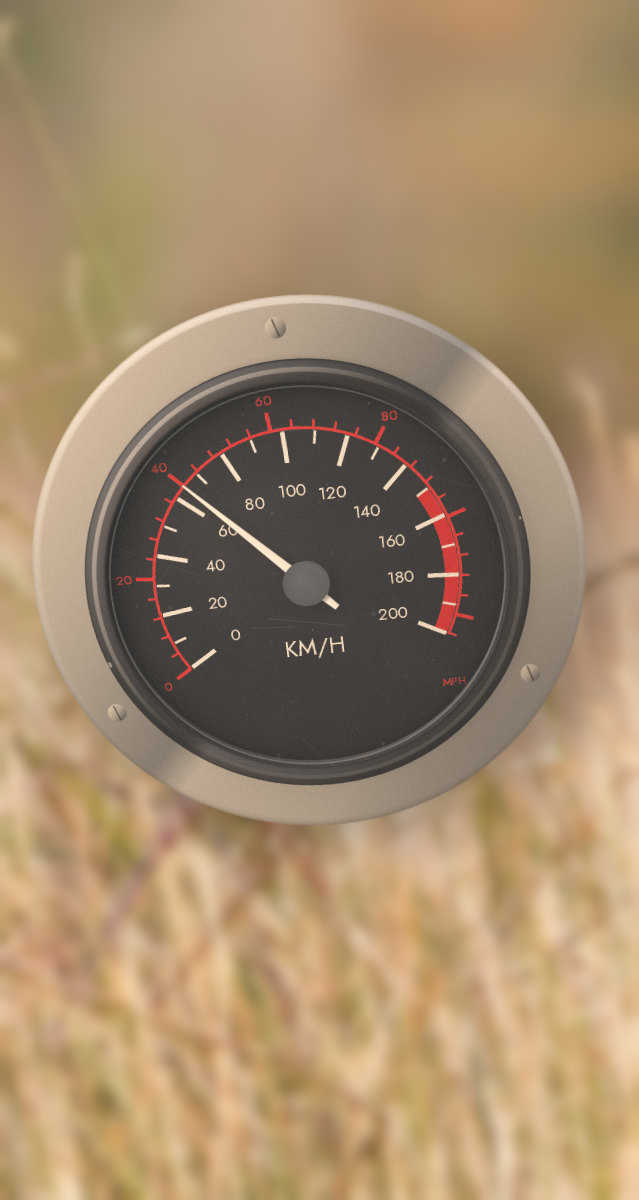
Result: 65; km/h
